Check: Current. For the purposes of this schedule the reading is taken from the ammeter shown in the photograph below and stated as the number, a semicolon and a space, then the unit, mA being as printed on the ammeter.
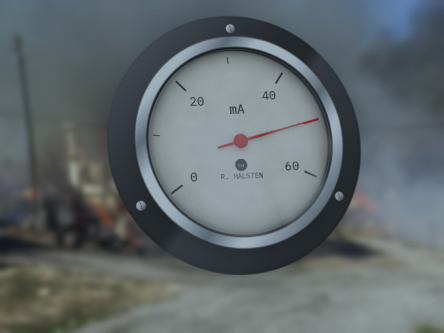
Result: 50; mA
